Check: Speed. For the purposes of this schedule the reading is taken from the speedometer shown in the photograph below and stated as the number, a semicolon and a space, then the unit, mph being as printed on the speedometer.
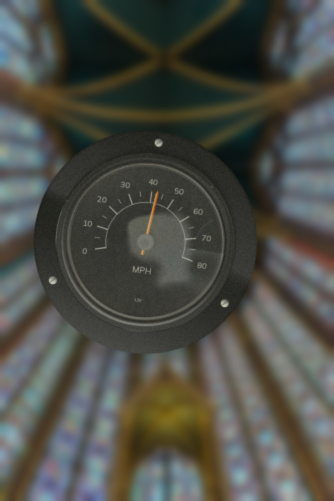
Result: 42.5; mph
